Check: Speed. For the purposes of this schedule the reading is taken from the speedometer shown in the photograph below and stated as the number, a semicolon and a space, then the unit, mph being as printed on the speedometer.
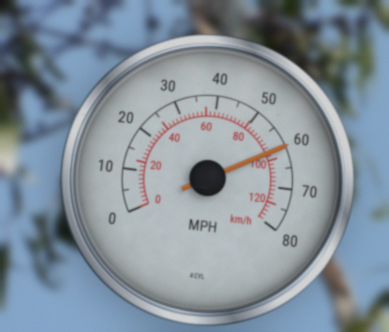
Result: 60; mph
